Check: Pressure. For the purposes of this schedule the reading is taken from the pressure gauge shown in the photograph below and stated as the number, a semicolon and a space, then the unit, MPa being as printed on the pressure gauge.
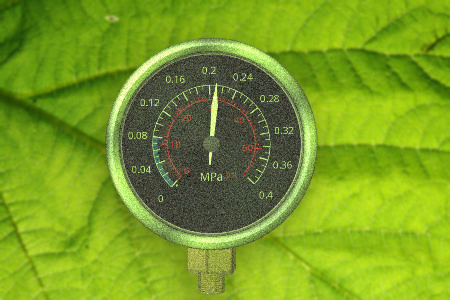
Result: 0.21; MPa
